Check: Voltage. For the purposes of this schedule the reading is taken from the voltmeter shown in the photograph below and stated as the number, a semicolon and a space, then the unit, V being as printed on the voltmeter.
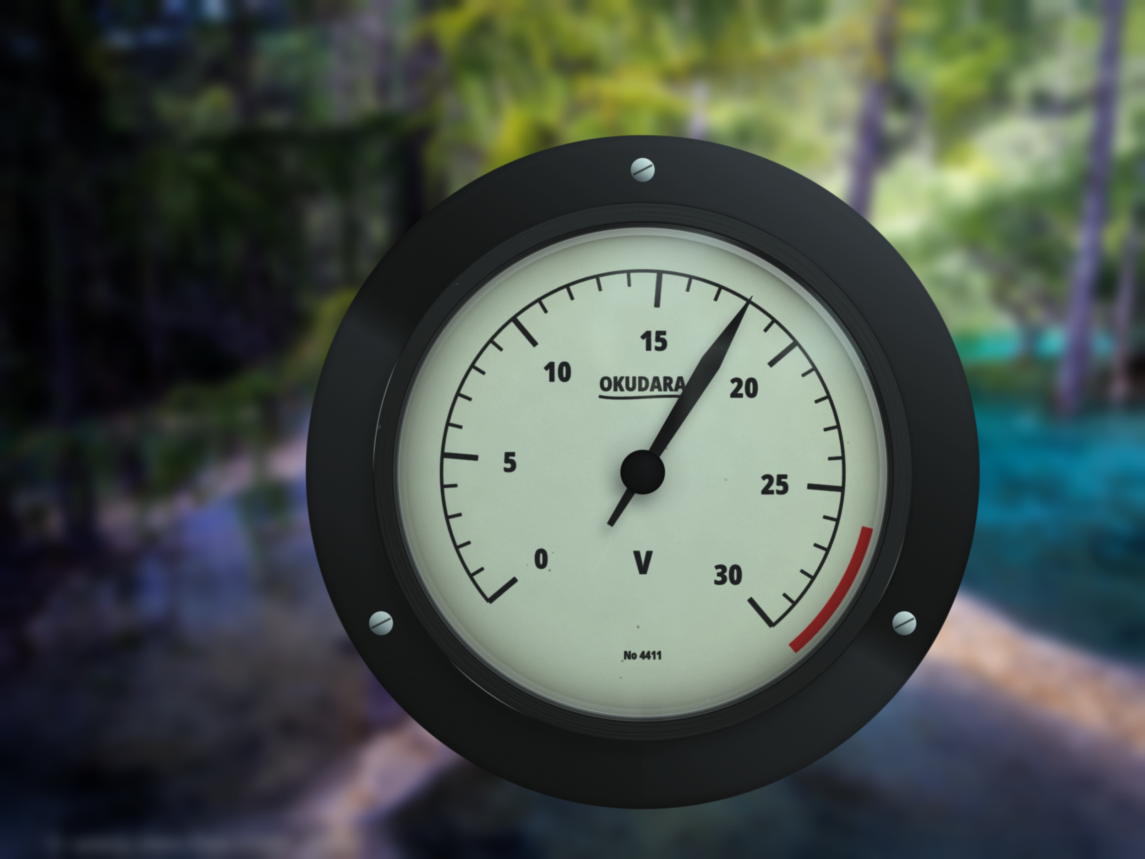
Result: 18; V
